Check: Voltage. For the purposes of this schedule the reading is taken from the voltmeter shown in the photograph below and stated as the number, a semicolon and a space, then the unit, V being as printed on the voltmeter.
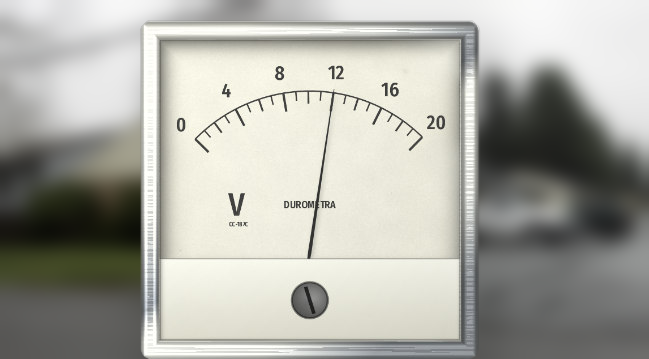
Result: 12; V
